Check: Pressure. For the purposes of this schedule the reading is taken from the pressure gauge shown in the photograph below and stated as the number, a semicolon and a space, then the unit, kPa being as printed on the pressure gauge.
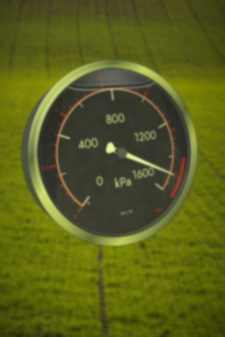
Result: 1500; kPa
